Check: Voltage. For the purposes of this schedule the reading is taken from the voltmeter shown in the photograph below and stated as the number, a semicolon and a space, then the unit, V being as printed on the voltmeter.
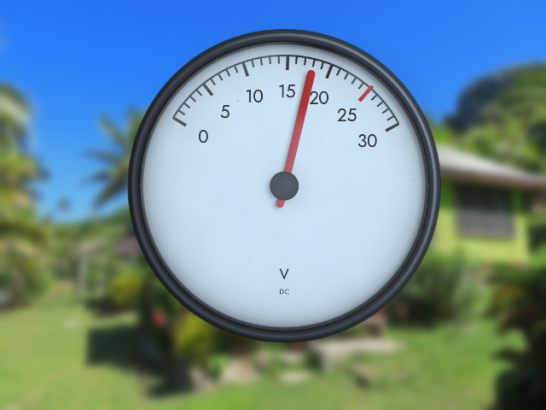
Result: 18; V
